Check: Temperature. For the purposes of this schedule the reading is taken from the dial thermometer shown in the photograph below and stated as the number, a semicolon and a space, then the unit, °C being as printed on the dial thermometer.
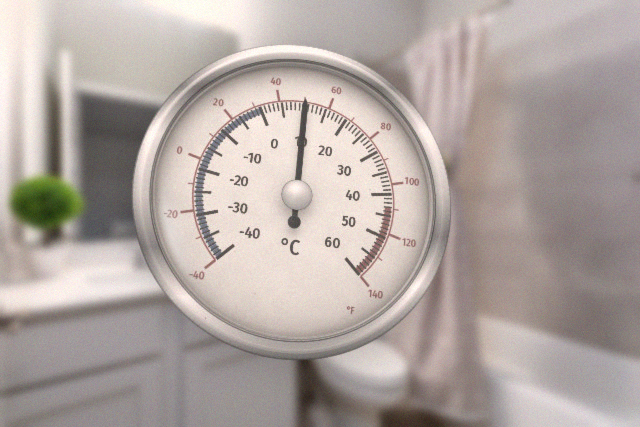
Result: 10; °C
